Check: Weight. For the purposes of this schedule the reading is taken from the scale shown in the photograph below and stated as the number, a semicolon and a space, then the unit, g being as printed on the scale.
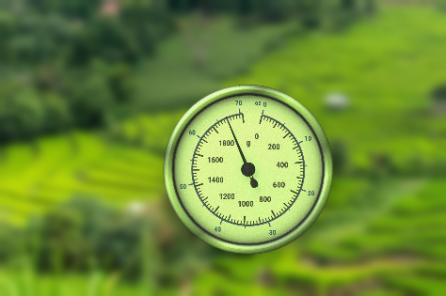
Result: 1900; g
